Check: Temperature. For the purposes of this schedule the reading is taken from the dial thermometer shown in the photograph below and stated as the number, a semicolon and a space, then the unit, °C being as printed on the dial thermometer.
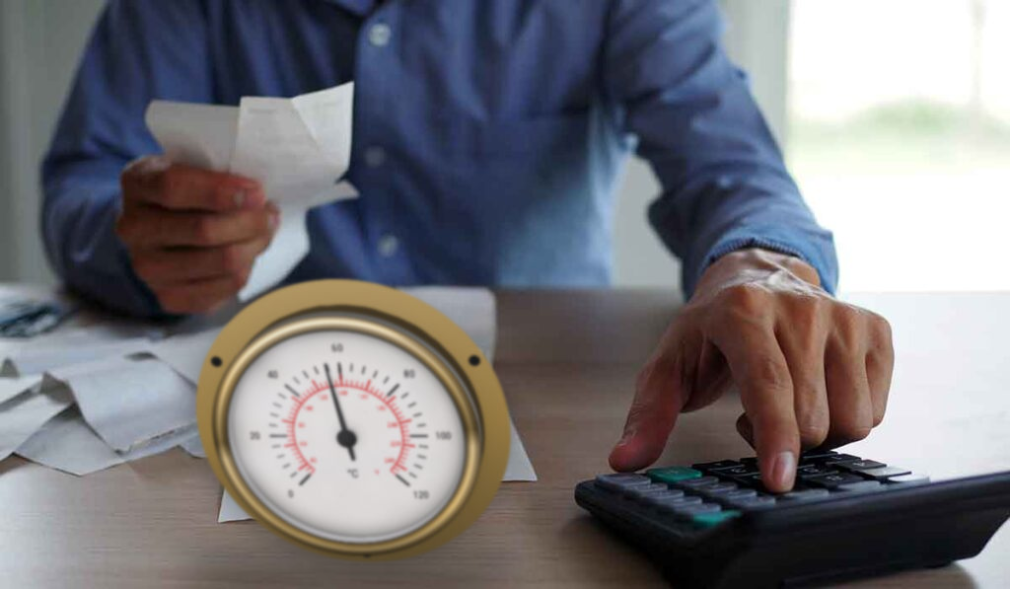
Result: 56; °C
